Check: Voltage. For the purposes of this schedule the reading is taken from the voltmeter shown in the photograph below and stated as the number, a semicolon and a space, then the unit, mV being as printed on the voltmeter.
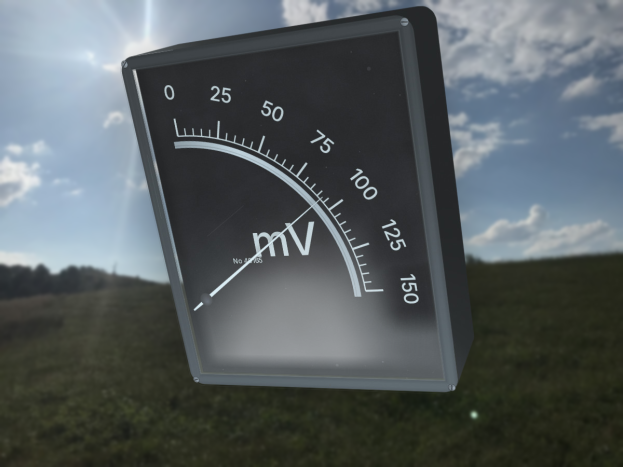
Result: 92.5; mV
